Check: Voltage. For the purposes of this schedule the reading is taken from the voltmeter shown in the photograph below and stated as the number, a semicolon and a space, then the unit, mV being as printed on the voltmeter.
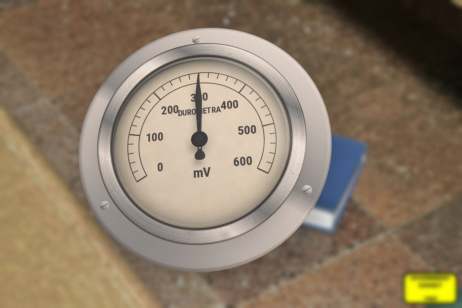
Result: 300; mV
